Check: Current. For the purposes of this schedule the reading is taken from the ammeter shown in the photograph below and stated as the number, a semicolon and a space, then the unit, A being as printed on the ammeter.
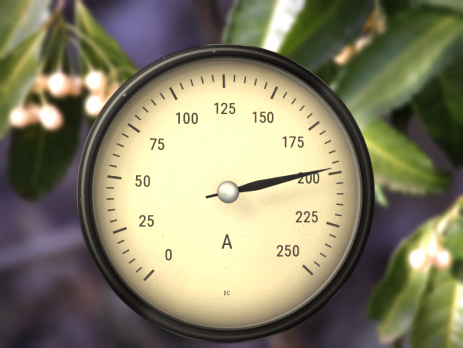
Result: 197.5; A
